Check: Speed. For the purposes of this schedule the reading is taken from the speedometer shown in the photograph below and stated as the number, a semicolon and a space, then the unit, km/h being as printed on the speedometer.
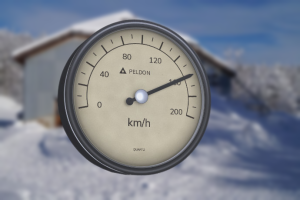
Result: 160; km/h
